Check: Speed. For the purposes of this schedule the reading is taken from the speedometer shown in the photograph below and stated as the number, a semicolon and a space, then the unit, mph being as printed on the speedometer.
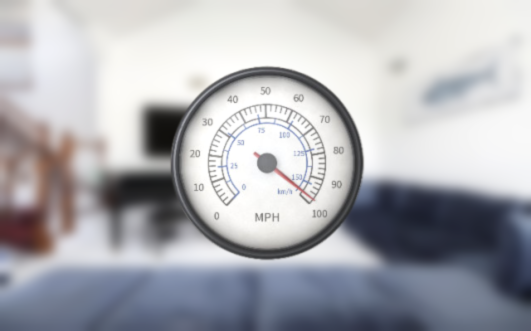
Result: 98; mph
